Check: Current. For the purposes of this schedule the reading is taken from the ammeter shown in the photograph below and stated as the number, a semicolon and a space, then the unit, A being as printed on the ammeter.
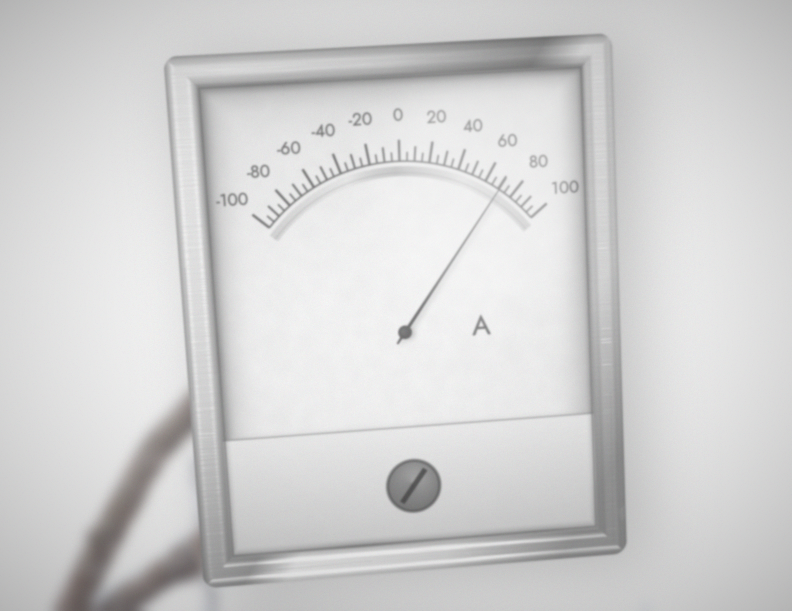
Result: 70; A
